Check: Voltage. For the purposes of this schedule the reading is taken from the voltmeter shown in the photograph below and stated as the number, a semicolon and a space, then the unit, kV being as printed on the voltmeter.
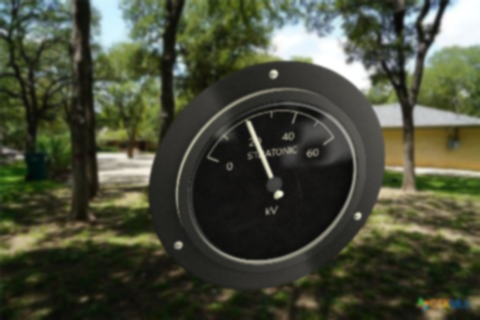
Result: 20; kV
